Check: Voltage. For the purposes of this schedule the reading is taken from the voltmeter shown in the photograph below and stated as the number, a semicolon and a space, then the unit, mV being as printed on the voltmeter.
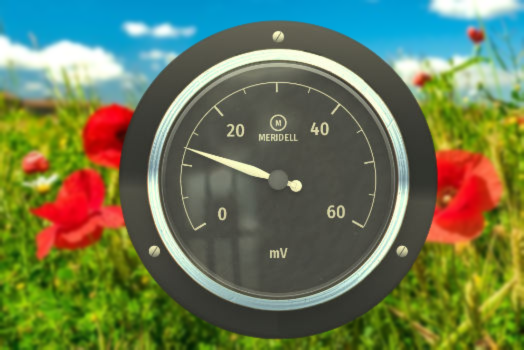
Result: 12.5; mV
